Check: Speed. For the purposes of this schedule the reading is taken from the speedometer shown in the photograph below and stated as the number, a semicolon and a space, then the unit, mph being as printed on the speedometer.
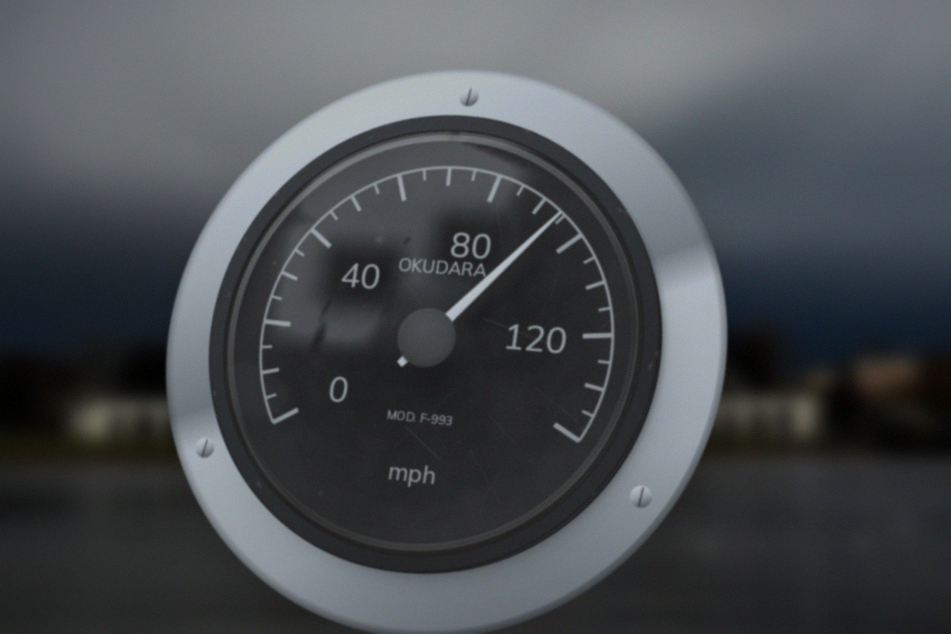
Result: 95; mph
